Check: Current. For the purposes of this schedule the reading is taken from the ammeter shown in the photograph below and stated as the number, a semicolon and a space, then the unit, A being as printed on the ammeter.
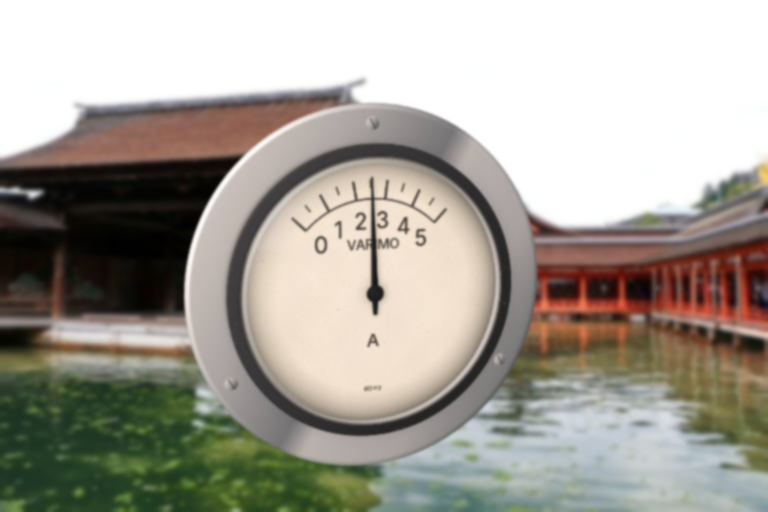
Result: 2.5; A
